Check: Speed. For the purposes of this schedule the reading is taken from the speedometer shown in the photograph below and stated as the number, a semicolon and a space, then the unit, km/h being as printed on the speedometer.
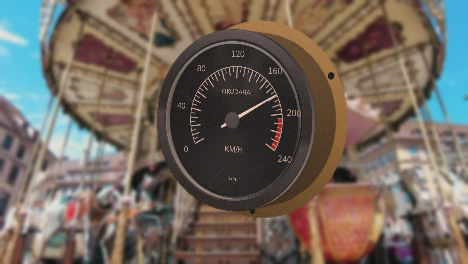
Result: 180; km/h
